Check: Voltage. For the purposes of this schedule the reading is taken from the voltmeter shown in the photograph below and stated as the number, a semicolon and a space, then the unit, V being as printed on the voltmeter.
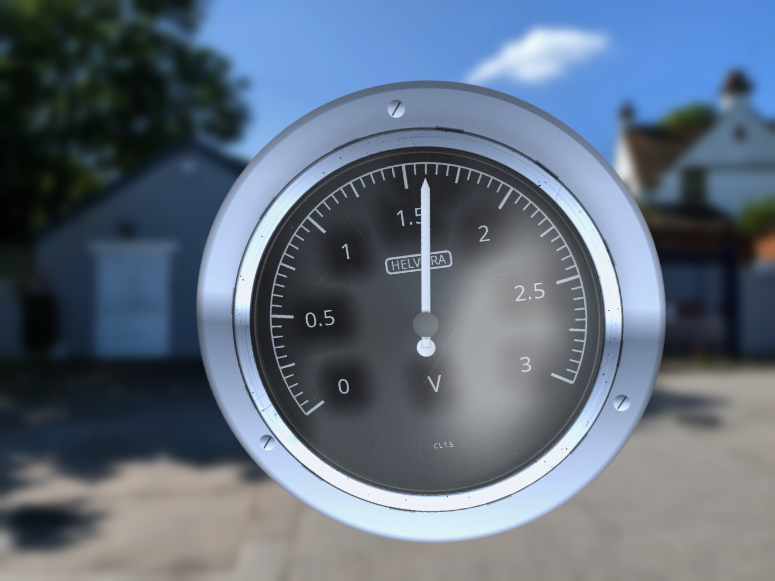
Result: 1.6; V
